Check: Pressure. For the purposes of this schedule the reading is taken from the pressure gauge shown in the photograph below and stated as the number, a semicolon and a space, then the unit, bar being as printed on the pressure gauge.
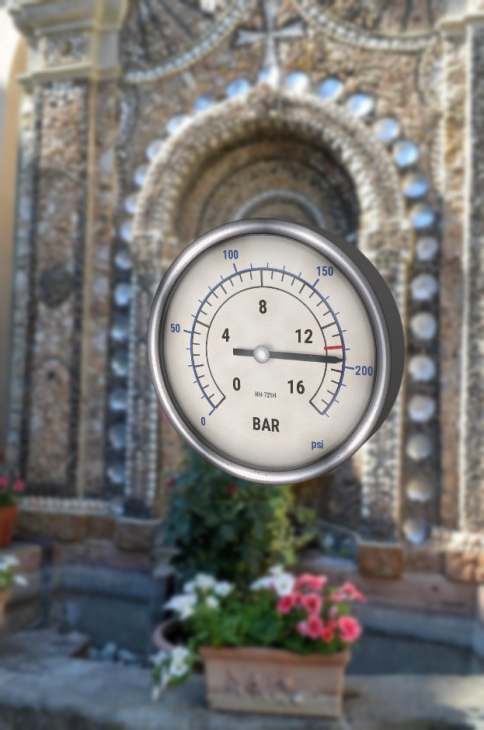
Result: 13.5; bar
